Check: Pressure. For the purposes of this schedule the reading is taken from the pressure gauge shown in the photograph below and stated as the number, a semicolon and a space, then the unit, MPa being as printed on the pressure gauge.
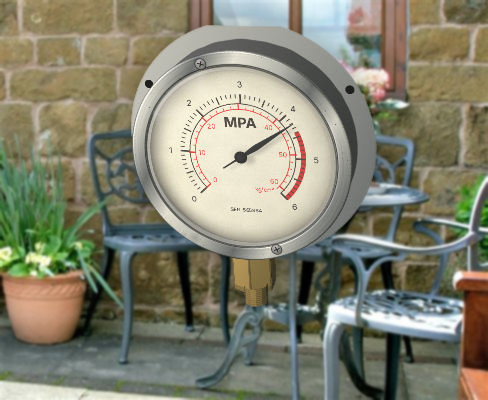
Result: 4.2; MPa
